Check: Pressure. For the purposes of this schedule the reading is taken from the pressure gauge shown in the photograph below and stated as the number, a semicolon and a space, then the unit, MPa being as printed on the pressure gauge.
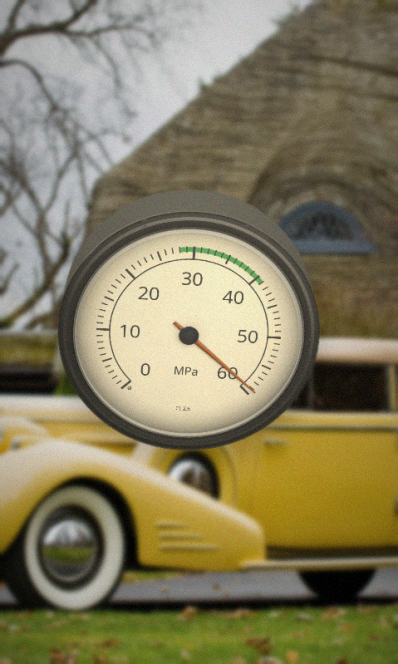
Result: 59; MPa
